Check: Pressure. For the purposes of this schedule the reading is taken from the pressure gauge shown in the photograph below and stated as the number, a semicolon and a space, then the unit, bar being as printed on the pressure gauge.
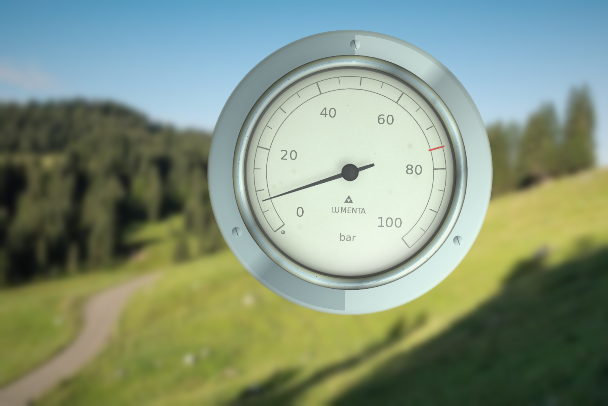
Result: 7.5; bar
